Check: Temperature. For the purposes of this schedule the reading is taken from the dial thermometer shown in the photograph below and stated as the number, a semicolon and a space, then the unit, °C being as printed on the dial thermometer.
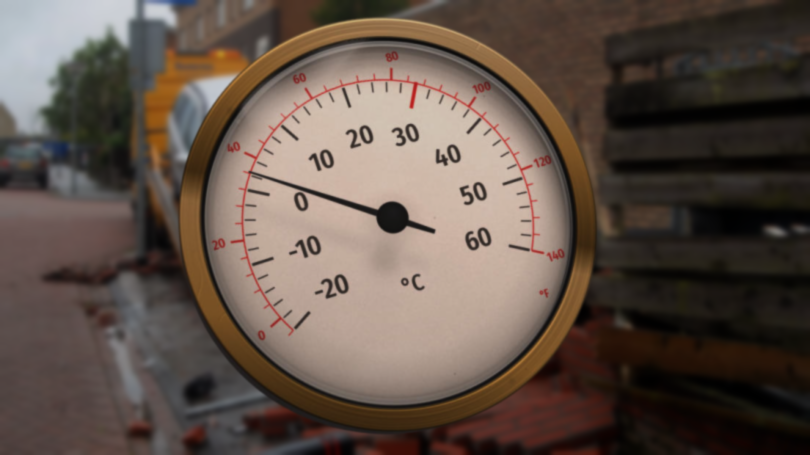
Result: 2; °C
